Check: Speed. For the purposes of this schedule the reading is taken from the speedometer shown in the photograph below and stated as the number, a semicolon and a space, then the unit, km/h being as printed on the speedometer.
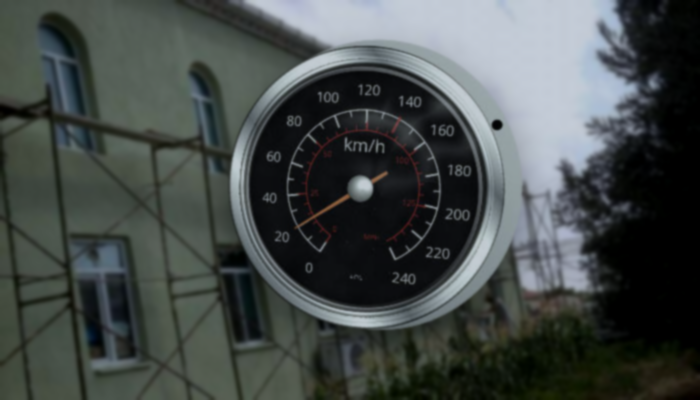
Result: 20; km/h
